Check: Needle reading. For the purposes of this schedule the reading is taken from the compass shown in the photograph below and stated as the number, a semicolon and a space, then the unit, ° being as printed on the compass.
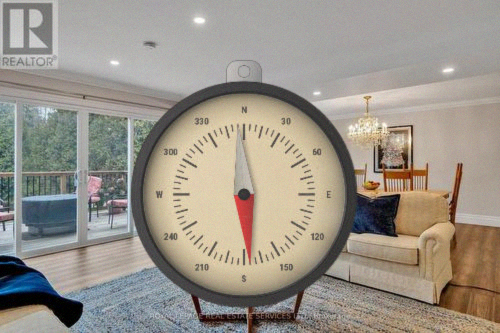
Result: 175; °
